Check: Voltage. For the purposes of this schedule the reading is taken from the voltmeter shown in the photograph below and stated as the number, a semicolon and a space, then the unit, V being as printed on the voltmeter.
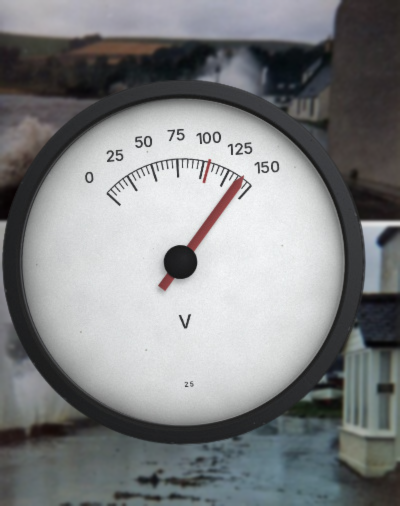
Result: 140; V
